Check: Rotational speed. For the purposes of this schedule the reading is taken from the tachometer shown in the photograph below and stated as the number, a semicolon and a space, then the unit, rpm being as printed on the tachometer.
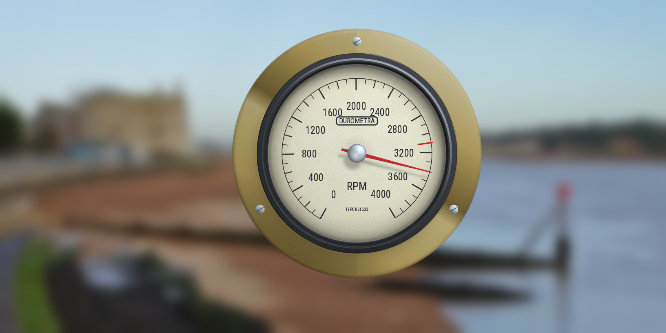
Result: 3400; rpm
